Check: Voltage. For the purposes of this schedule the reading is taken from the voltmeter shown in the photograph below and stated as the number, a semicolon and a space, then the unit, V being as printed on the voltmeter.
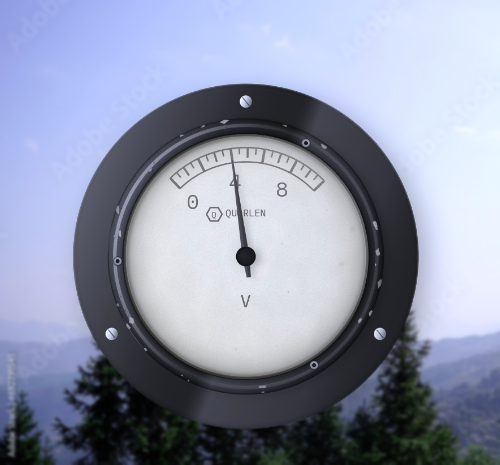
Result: 4; V
